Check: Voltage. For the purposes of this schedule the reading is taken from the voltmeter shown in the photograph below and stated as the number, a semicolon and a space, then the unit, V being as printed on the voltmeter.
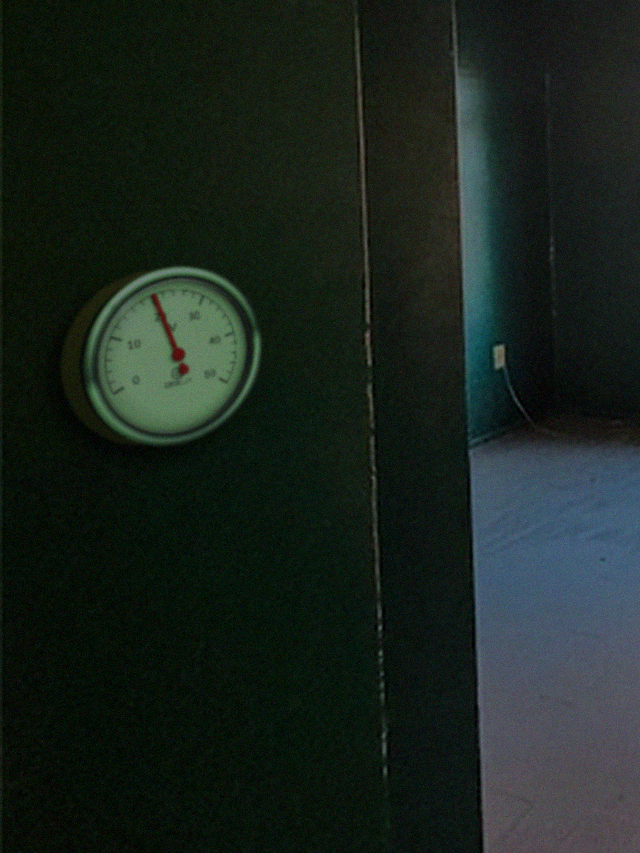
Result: 20; V
